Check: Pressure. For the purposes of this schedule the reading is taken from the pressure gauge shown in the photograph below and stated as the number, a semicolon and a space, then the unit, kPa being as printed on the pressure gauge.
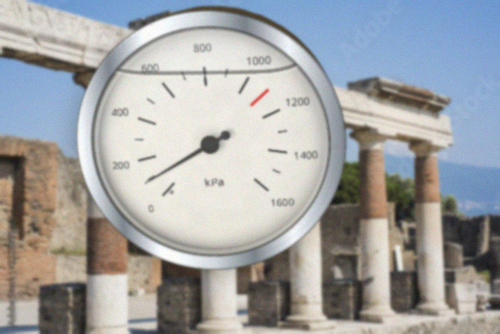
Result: 100; kPa
